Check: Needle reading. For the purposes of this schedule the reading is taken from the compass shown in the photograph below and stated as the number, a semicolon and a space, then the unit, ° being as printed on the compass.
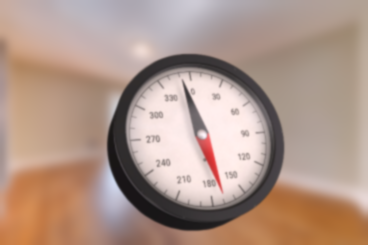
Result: 170; °
